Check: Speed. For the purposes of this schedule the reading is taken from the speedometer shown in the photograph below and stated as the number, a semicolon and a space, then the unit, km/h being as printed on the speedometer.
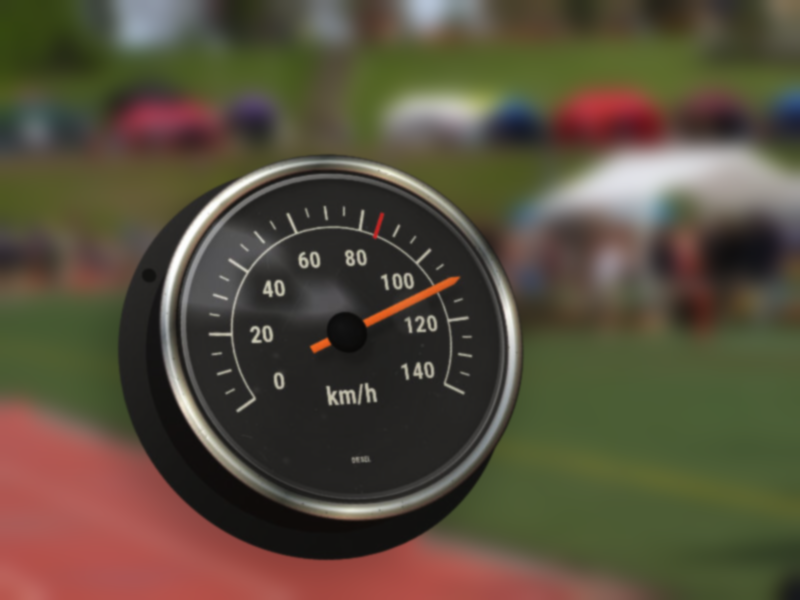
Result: 110; km/h
